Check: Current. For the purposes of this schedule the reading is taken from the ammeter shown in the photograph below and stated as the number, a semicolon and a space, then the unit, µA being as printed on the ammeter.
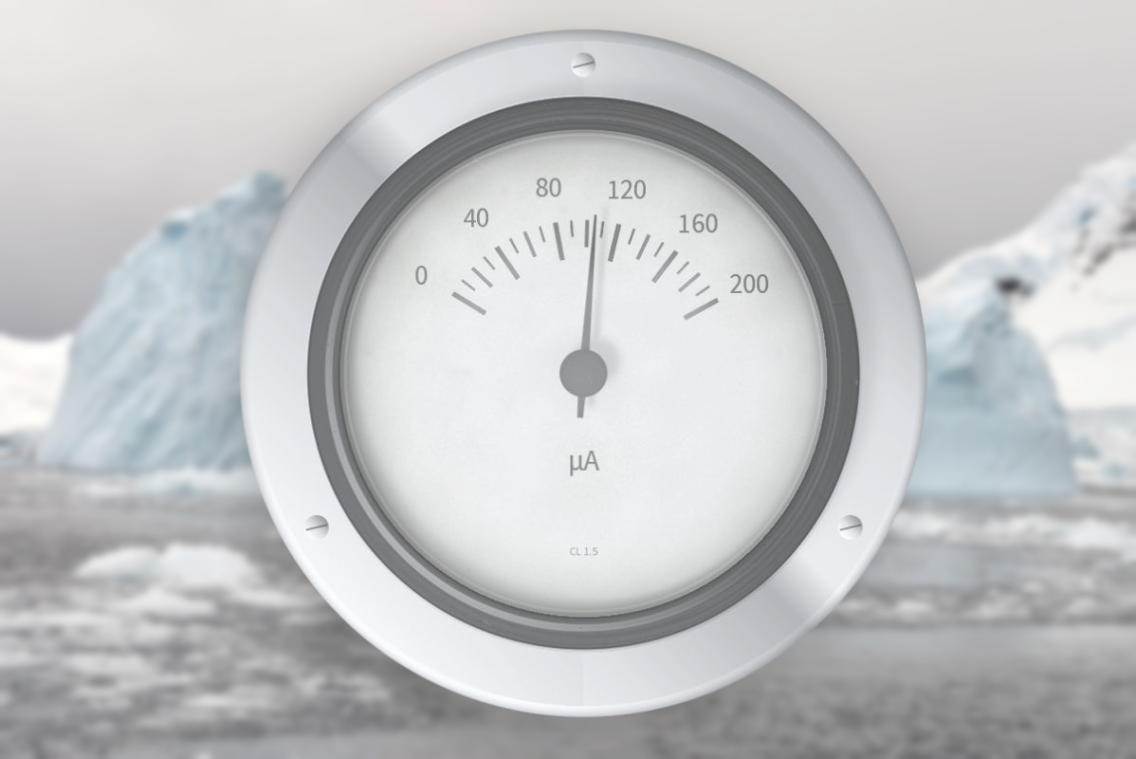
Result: 105; µA
